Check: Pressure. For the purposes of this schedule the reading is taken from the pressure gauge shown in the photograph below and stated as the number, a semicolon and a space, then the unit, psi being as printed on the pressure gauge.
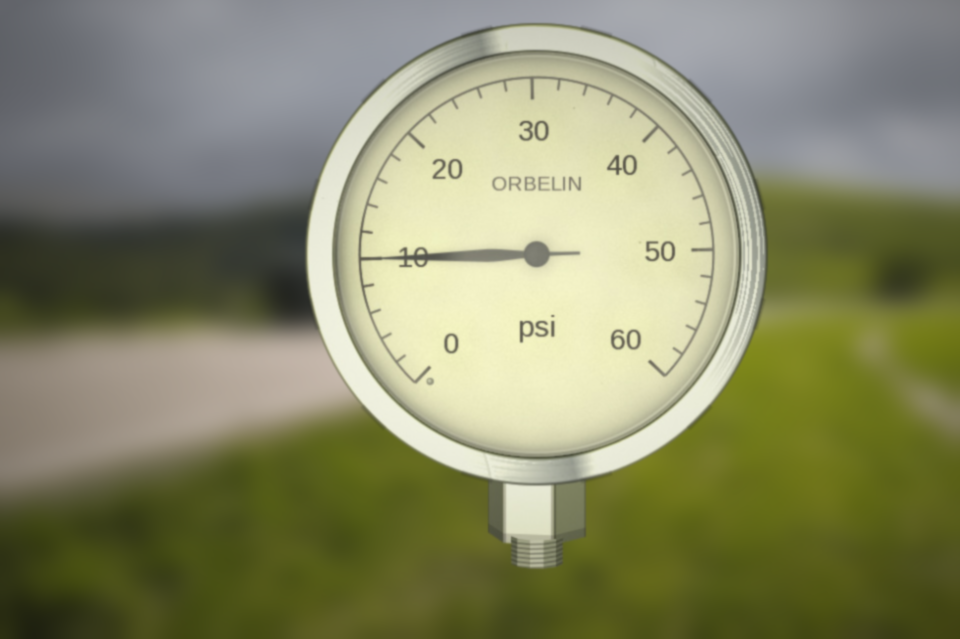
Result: 10; psi
